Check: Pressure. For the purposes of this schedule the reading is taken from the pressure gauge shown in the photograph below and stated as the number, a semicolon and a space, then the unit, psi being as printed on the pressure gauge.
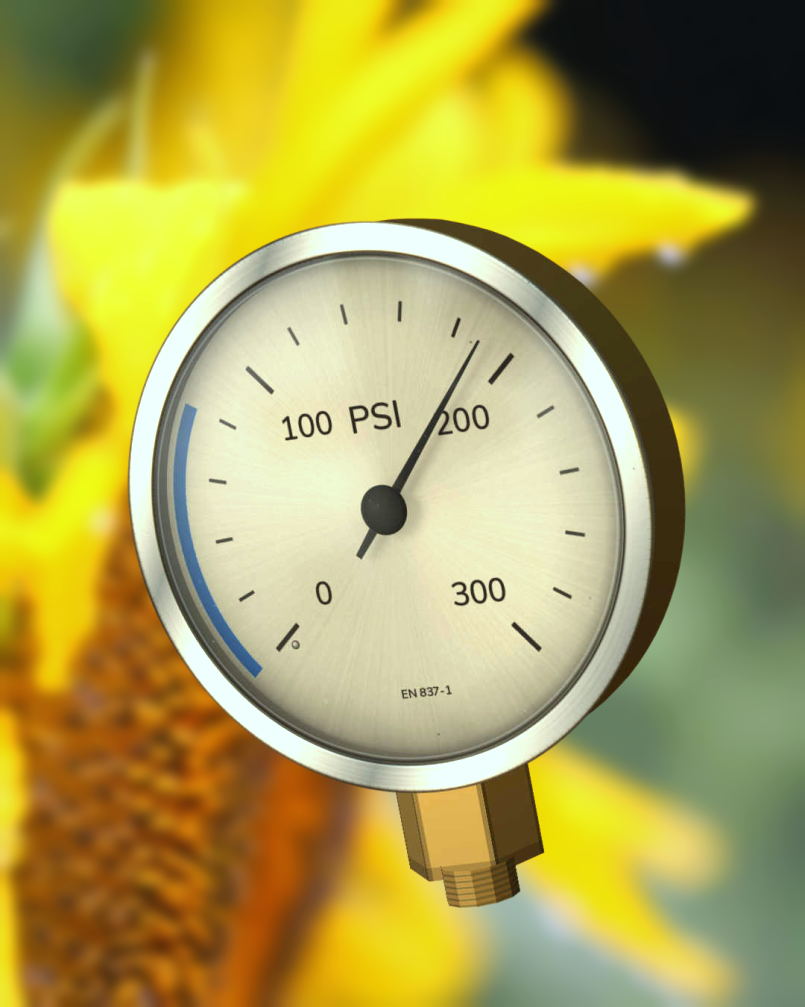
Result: 190; psi
